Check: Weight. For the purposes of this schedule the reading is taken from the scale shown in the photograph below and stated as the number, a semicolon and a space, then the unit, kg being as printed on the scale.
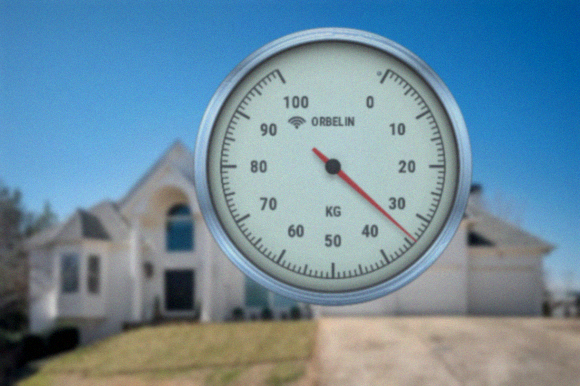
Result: 34; kg
